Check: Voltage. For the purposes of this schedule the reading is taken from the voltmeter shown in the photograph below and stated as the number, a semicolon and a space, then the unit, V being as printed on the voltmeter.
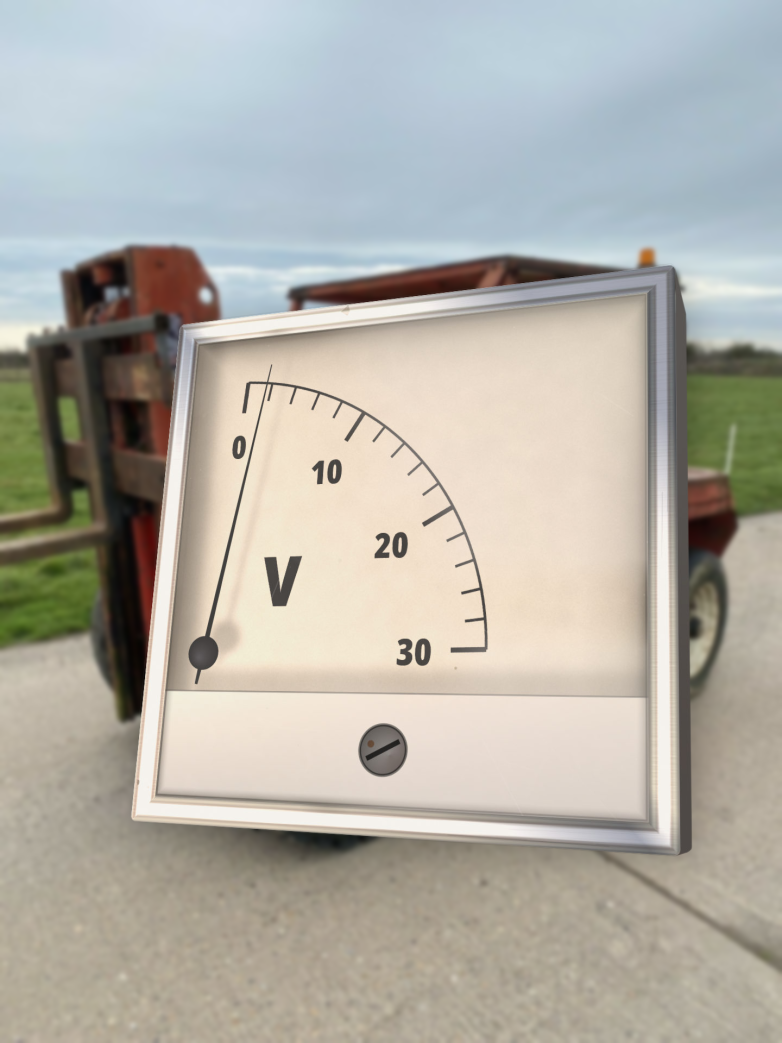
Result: 2; V
